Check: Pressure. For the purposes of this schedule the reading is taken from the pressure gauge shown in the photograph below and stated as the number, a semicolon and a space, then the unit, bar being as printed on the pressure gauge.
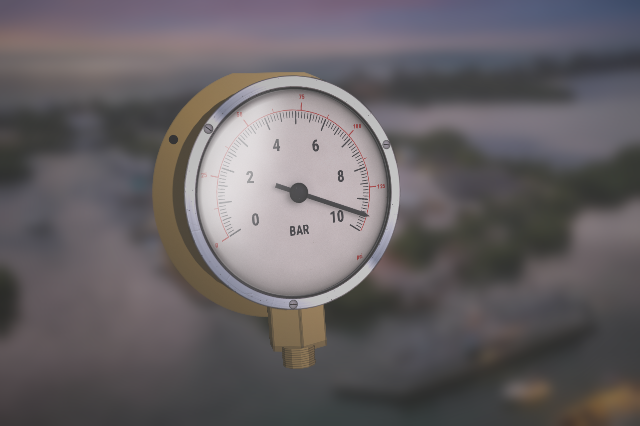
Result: 9.5; bar
